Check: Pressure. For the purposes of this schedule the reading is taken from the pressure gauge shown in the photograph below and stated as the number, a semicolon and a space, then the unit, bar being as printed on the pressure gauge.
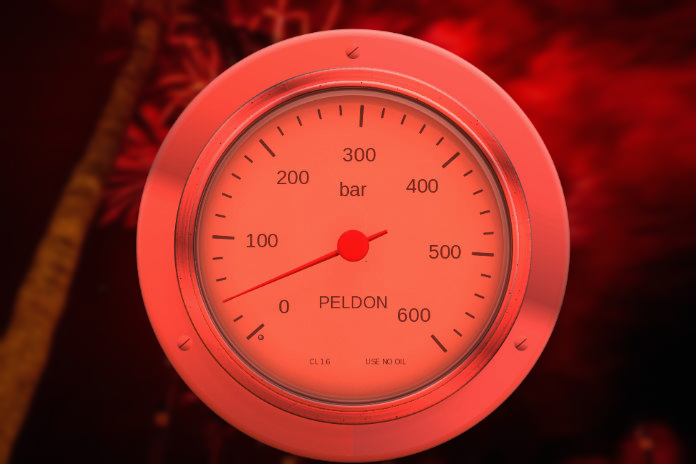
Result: 40; bar
